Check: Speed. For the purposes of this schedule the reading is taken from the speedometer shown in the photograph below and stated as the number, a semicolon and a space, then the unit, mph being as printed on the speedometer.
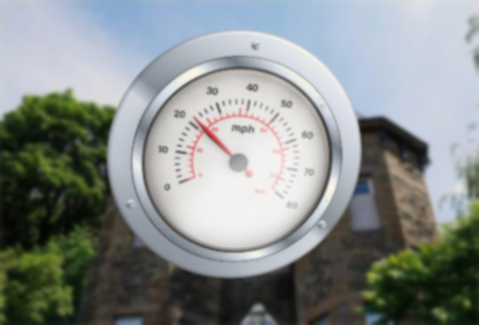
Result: 22; mph
